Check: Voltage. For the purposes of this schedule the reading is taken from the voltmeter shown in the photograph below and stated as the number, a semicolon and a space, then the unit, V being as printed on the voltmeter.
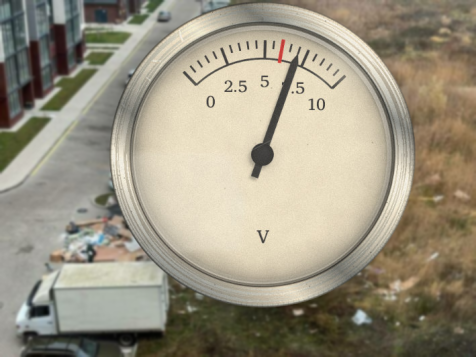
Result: 7; V
